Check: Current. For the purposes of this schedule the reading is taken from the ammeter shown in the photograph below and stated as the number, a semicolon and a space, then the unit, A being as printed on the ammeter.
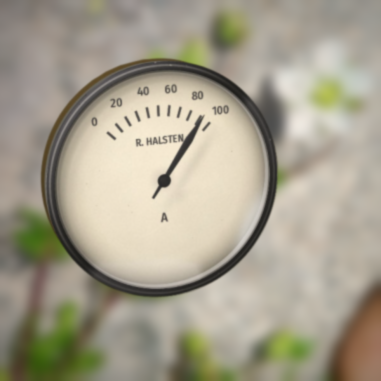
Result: 90; A
